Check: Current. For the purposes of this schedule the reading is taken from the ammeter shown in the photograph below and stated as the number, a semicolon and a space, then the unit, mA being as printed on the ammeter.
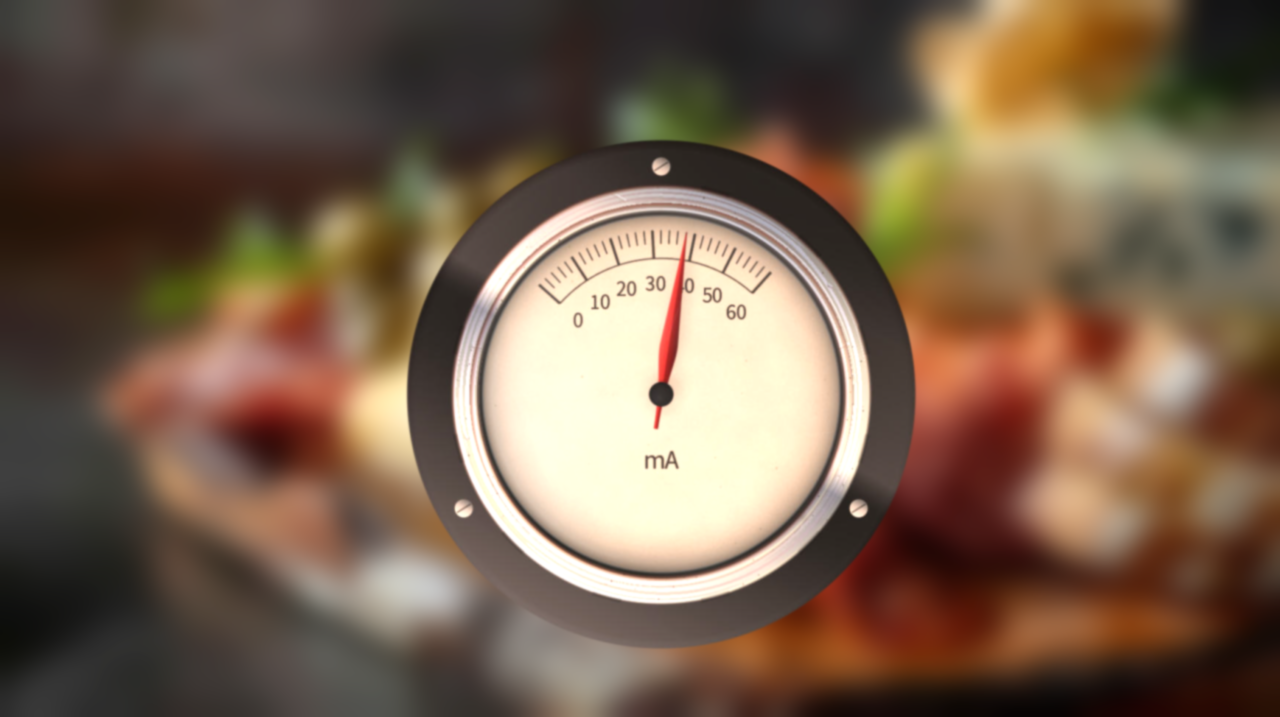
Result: 38; mA
